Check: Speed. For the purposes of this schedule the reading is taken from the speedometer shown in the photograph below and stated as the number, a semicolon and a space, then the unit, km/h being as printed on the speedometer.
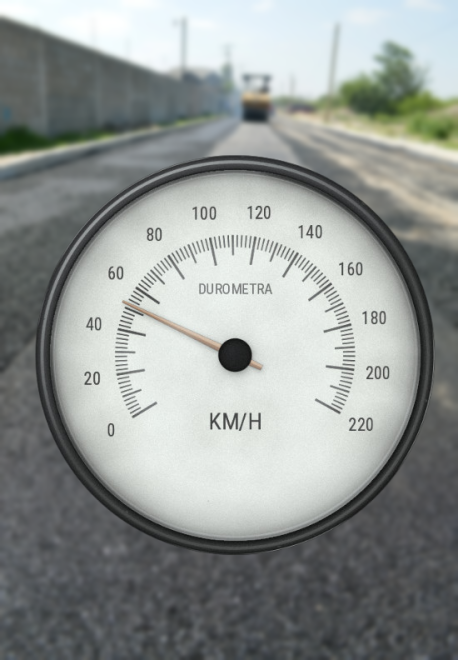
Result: 52; km/h
